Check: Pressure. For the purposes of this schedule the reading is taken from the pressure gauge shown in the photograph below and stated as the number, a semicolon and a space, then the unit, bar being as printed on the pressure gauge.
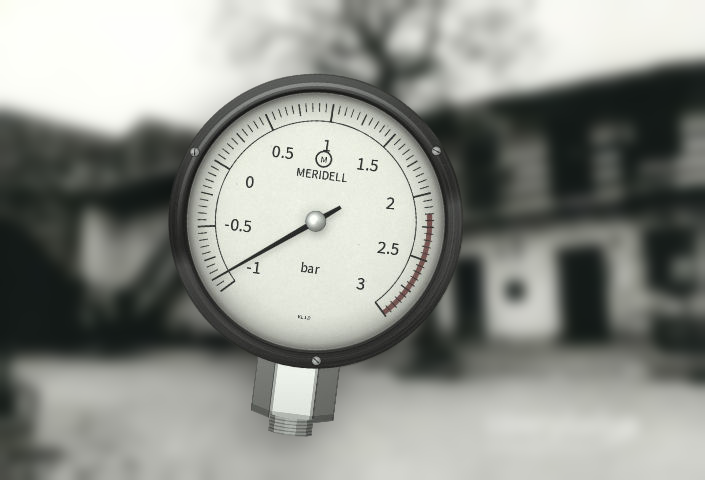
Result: -0.9; bar
